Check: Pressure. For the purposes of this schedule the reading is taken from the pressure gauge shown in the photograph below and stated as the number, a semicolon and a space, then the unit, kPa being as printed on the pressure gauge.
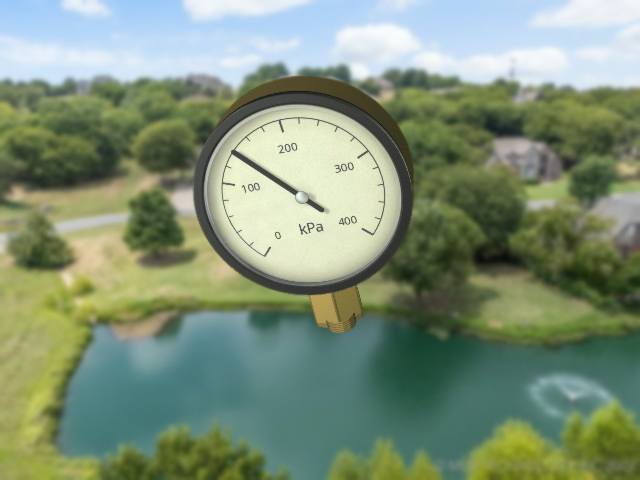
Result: 140; kPa
